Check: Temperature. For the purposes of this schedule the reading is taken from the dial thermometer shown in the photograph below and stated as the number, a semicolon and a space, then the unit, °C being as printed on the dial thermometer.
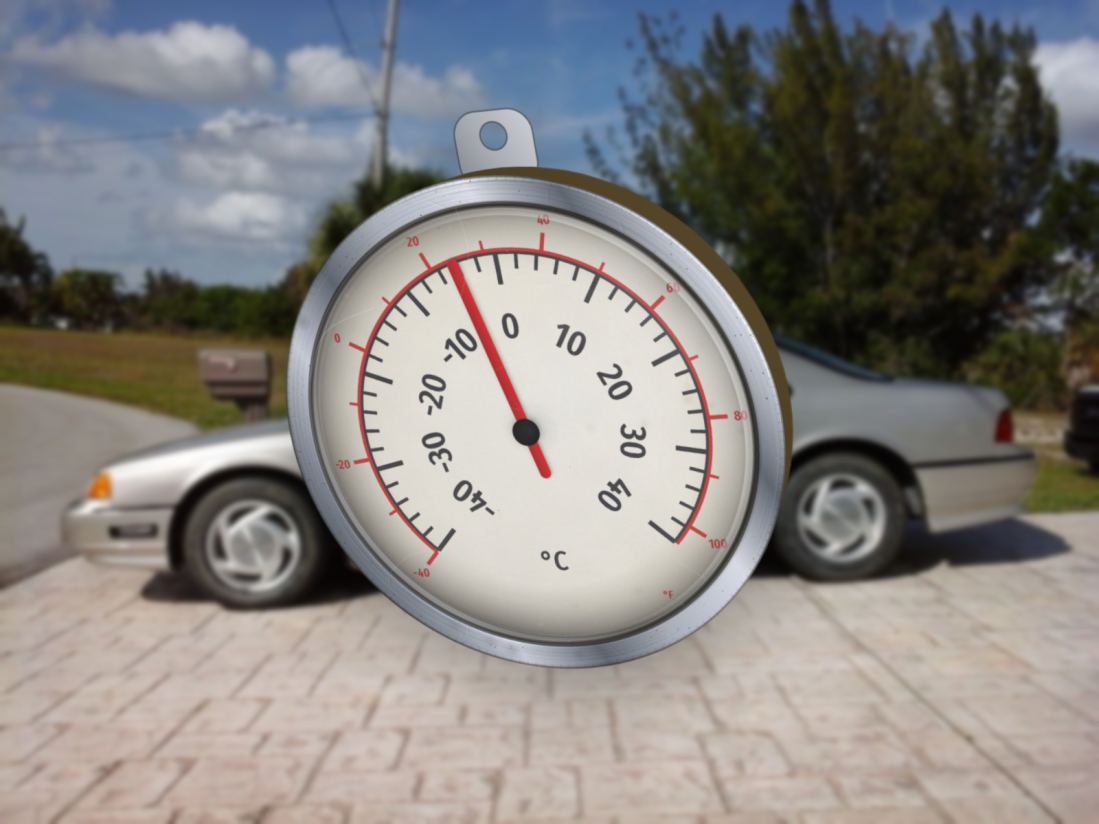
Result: -4; °C
